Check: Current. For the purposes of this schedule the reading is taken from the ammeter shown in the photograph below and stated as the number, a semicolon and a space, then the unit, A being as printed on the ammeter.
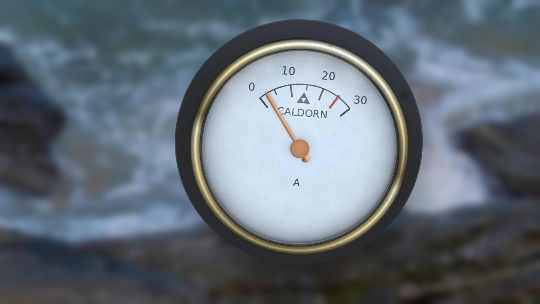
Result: 2.5; A
